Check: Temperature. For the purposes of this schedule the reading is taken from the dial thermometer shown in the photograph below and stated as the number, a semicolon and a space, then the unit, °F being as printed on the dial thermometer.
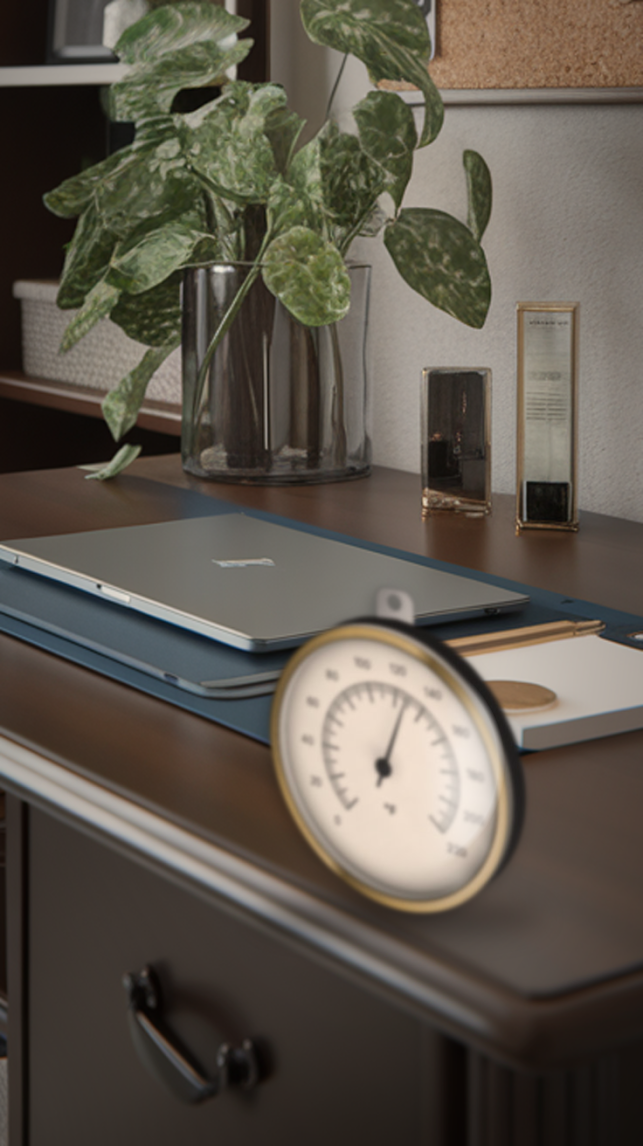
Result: 130; °F
